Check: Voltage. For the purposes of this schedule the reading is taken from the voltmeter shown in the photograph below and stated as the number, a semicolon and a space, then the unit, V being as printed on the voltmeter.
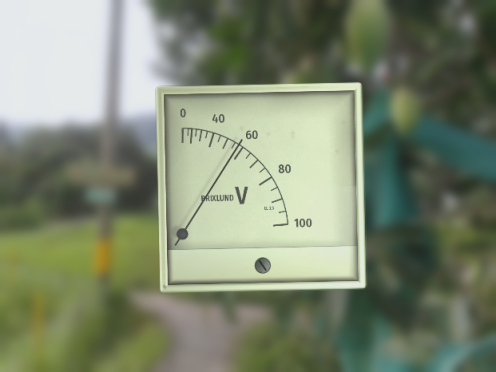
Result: 57.5; V
